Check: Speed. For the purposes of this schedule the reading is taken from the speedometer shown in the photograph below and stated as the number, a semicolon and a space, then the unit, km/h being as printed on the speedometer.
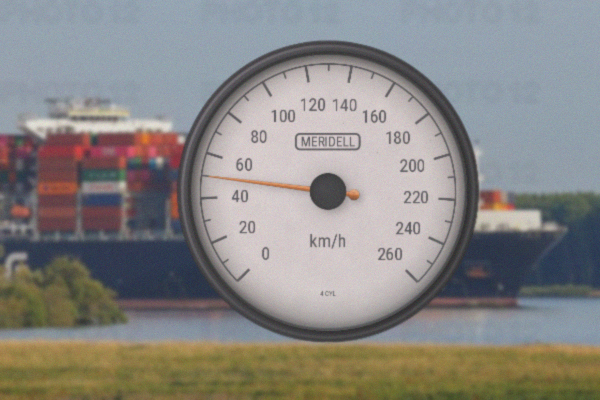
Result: 50; km/h
